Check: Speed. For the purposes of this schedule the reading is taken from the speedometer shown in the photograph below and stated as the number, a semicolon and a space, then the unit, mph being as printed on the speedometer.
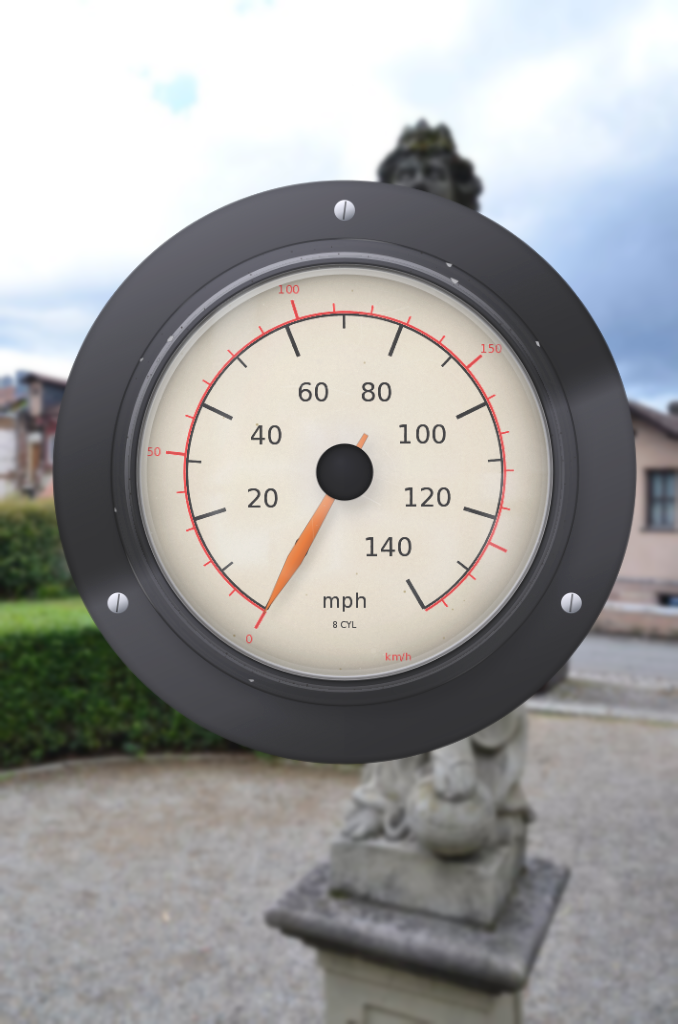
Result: 0; mph
